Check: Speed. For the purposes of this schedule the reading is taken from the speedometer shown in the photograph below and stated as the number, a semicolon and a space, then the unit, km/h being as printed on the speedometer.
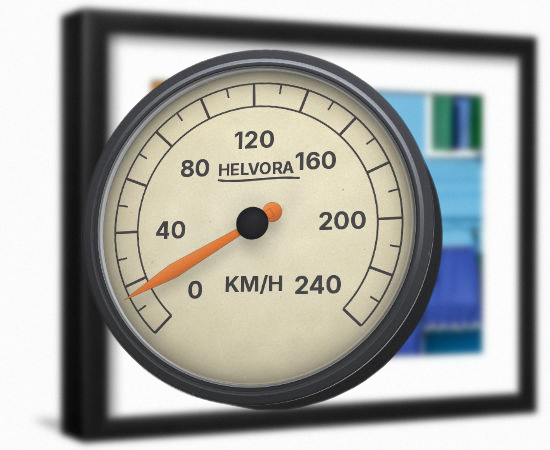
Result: 15; km/h
